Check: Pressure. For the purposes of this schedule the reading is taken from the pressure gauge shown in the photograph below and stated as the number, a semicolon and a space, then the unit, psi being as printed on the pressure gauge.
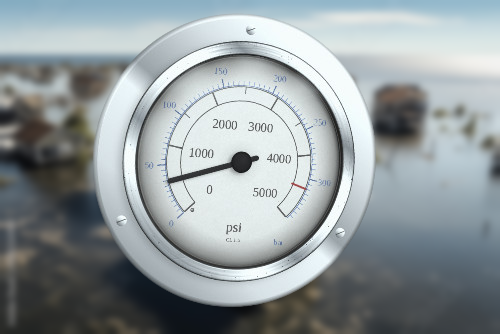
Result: 500; psi
